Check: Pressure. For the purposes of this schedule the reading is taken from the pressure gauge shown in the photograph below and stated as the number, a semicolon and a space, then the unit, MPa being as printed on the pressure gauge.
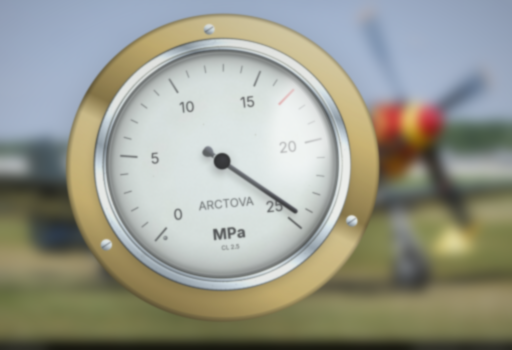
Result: 24.5; MPa
